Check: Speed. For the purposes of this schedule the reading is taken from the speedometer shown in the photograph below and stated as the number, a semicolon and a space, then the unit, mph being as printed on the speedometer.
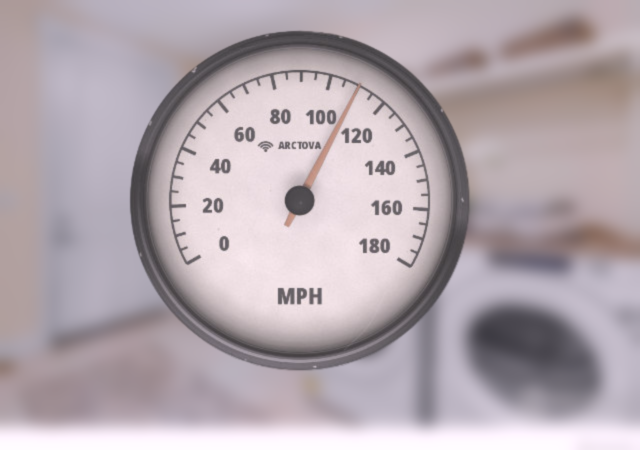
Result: 110; mph
